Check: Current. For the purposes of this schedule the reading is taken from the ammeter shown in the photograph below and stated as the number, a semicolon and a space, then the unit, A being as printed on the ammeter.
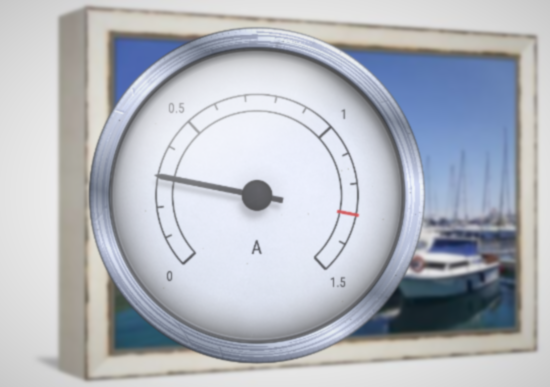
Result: 0.3; A
